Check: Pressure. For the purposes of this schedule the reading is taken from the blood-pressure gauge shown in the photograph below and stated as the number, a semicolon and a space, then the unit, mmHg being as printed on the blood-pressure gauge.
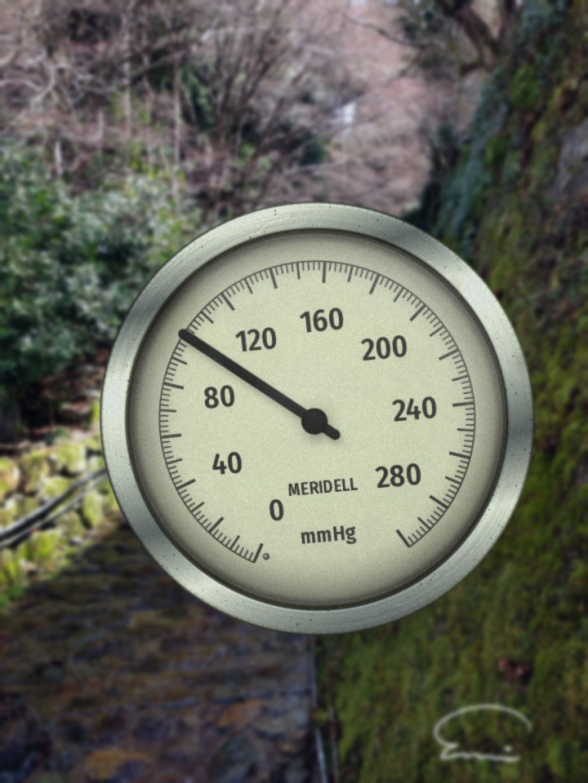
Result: 100; mmHg
